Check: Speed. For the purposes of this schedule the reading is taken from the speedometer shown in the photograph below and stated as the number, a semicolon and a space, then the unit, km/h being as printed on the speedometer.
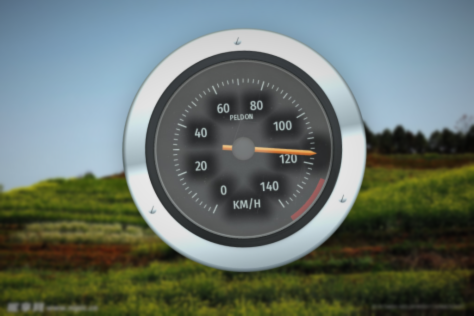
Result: 116; km/h
